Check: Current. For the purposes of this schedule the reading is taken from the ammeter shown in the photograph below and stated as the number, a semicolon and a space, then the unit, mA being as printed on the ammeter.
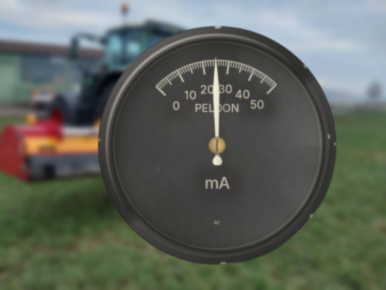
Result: 25; mA
